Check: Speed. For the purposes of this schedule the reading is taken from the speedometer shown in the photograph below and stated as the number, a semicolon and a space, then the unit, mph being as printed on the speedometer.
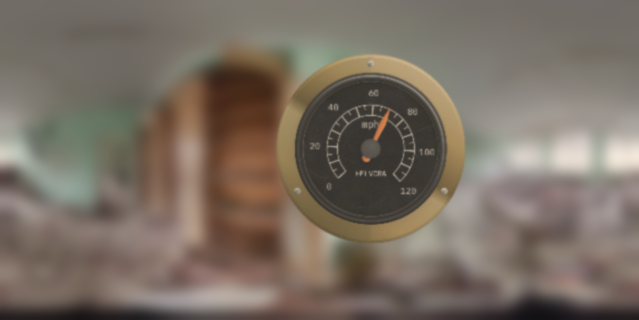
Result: 70; mph
